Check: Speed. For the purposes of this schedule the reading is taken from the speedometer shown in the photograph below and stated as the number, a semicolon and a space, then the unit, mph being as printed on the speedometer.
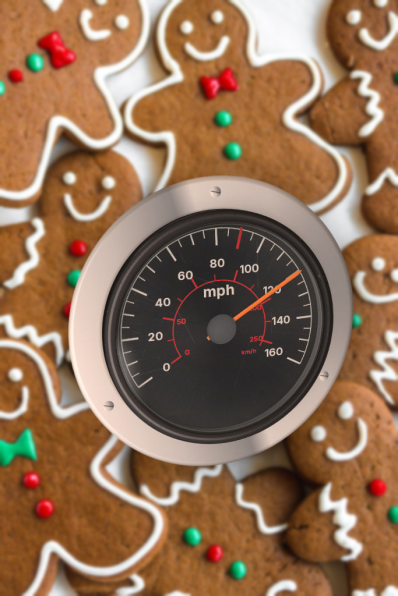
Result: 120; mph
